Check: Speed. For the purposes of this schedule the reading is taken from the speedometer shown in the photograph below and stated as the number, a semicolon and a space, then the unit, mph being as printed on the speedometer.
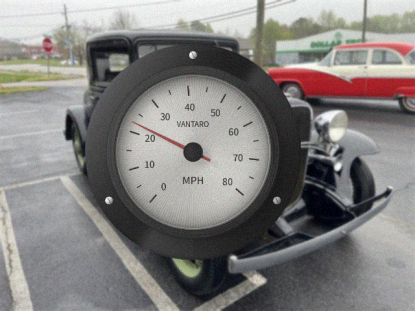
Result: 22.5; mph
